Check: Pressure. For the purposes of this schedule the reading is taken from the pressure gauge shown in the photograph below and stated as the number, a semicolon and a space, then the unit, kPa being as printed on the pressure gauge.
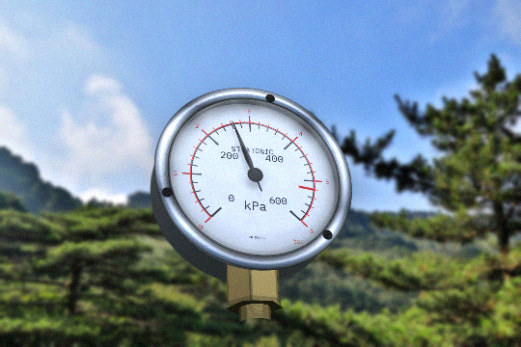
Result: 260; kPa
